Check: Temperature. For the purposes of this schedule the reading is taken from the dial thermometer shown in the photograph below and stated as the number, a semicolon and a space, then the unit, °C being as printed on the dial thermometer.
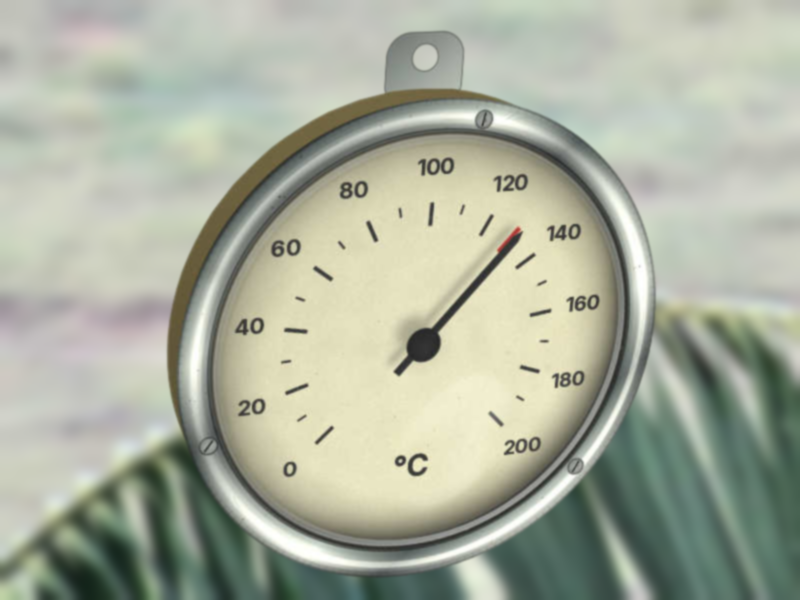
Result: 130; °C
